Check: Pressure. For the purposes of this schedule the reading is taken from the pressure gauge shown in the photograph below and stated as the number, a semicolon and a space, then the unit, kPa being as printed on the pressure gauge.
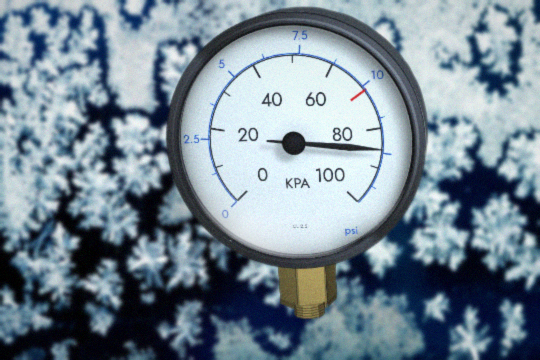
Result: 85; kPa
